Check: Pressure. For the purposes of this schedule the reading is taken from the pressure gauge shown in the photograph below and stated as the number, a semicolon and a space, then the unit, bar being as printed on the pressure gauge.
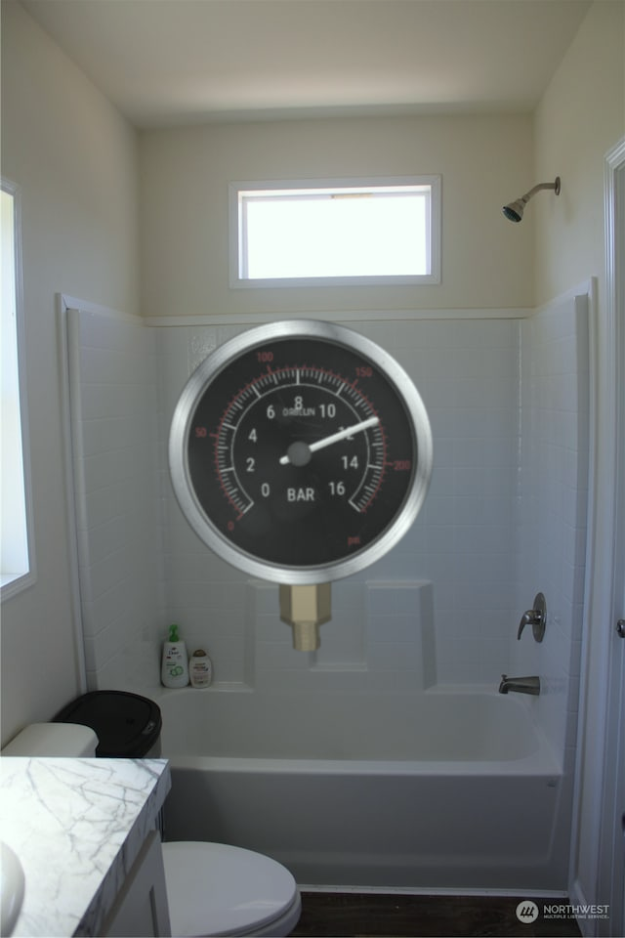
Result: 12; bar
